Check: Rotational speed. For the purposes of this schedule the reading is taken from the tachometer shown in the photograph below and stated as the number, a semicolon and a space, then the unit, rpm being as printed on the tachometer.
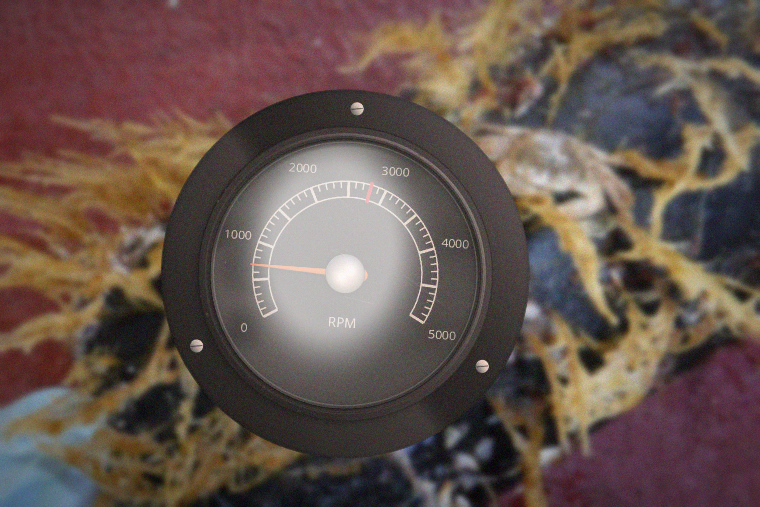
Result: 700; rpm
